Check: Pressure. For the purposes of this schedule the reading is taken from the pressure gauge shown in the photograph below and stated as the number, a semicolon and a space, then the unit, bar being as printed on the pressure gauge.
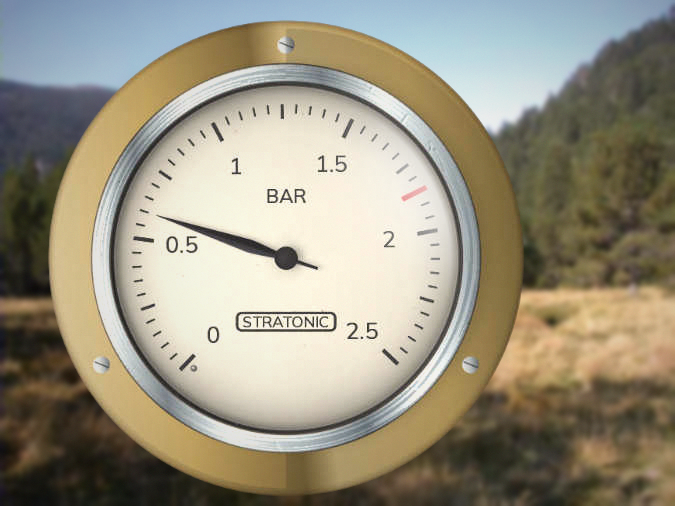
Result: 0.6; bar
